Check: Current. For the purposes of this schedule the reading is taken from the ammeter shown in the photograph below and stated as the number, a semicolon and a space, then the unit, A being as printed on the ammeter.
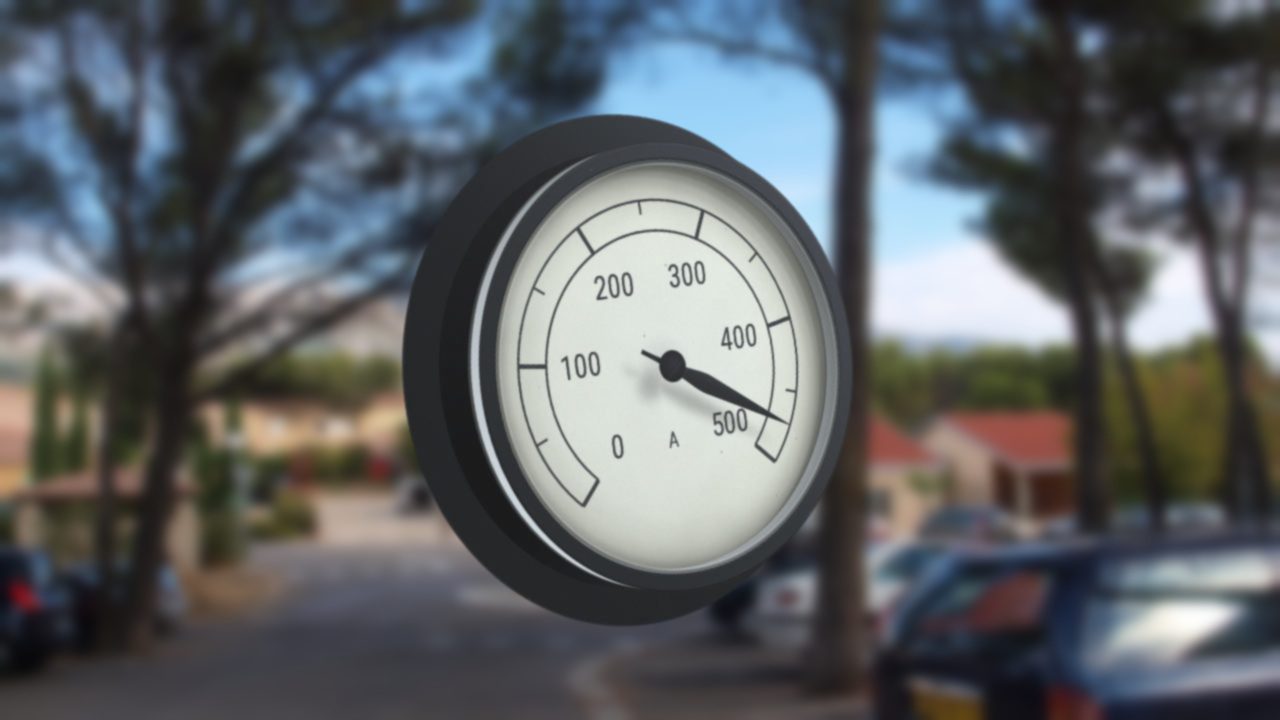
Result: 475; A
